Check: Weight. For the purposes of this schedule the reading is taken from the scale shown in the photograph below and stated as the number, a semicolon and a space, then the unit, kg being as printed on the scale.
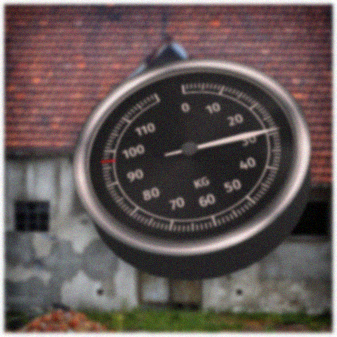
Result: 30; kg
